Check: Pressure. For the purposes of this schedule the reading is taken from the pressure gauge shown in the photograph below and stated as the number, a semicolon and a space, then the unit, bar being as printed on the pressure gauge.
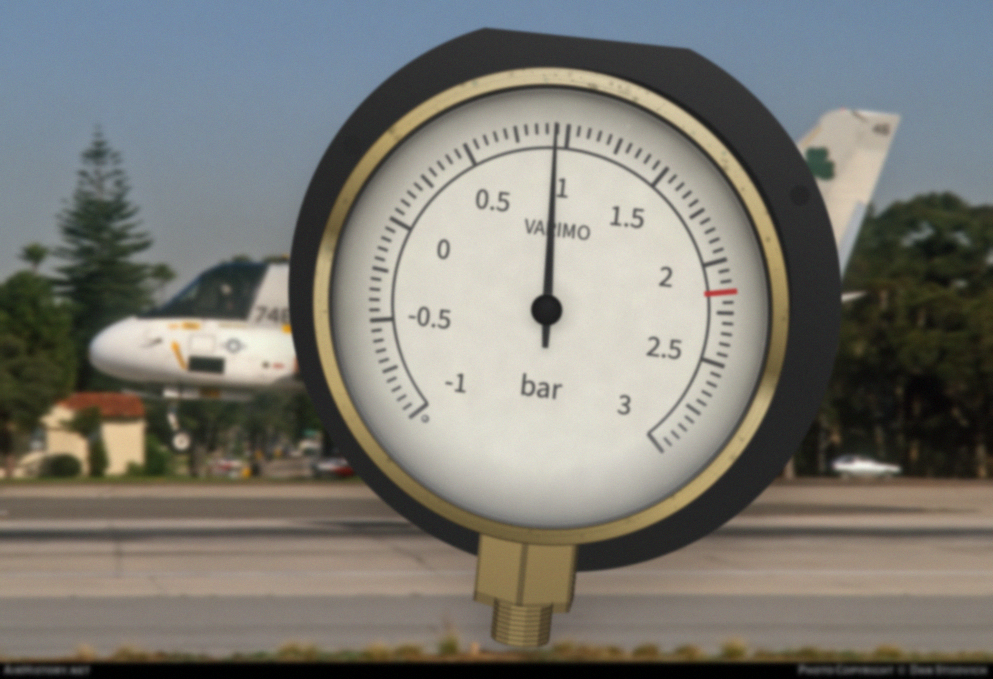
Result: 0.95; bar
